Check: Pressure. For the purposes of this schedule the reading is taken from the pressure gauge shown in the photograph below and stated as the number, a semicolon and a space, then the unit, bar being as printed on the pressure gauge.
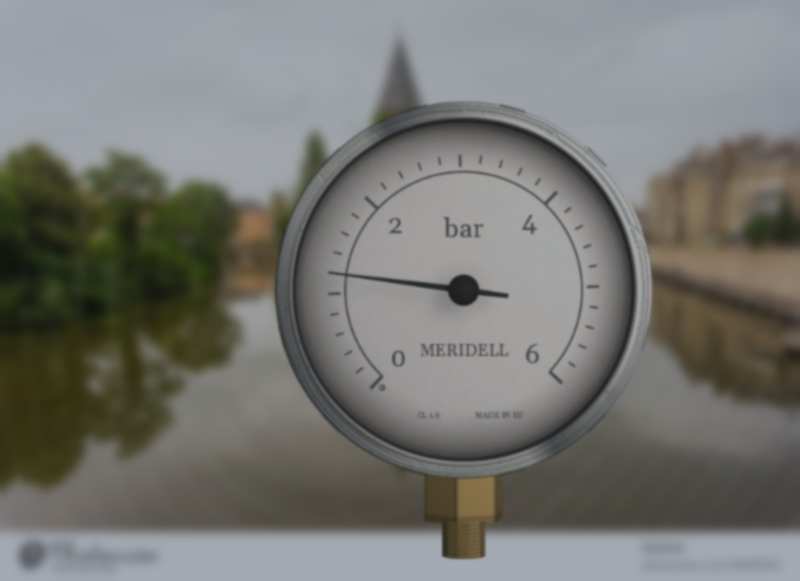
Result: 1.2; bar
